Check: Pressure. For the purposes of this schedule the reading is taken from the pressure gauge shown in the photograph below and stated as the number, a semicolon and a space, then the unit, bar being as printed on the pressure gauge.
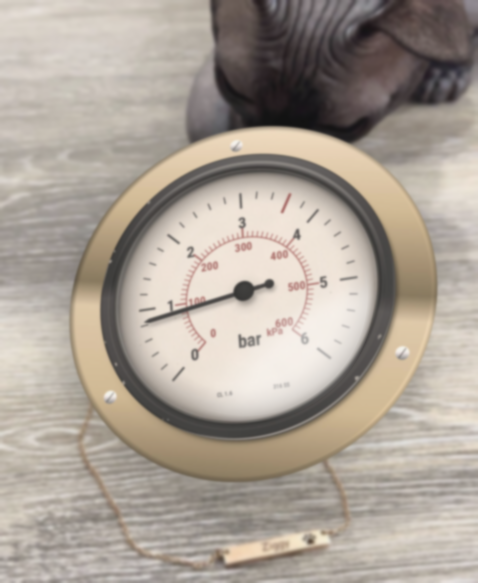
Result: 0.8; bar
